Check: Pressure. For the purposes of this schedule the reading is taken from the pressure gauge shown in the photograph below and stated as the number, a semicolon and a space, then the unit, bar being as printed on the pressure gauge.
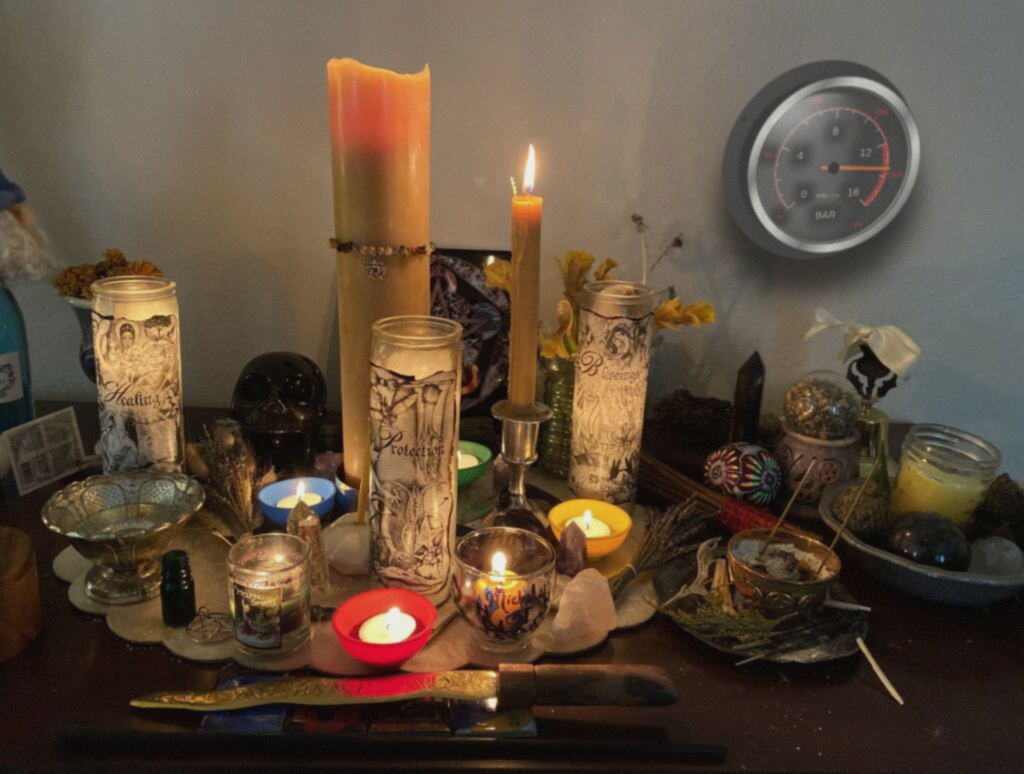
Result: 13.5; bar
